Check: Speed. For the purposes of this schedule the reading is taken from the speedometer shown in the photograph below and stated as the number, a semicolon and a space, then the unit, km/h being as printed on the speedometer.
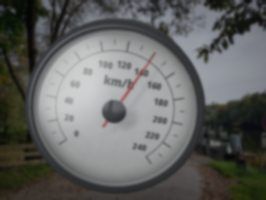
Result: 140; km/h
